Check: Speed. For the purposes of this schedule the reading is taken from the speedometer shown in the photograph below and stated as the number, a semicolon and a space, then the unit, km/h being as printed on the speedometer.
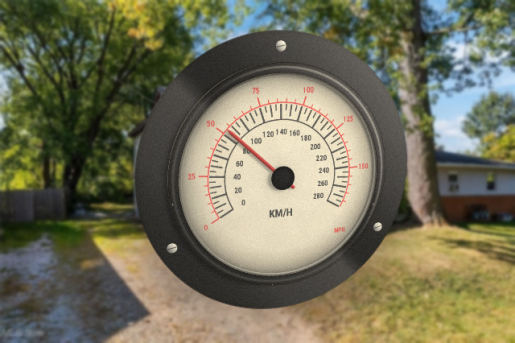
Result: 85; km/h
